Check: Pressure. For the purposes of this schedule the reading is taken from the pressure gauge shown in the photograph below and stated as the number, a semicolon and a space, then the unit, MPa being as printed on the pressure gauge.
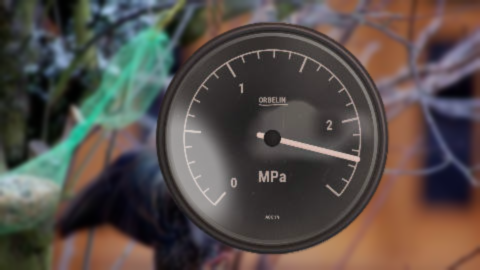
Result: 2.25; MPa
